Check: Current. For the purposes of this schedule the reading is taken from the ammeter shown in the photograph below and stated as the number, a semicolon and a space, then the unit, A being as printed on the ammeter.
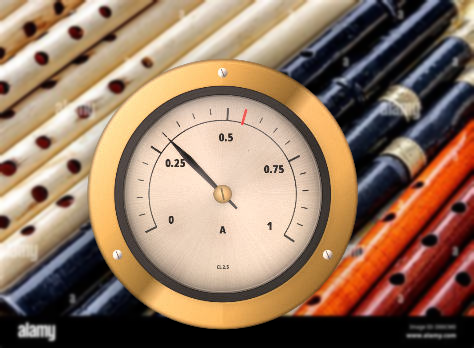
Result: 0.3; A
